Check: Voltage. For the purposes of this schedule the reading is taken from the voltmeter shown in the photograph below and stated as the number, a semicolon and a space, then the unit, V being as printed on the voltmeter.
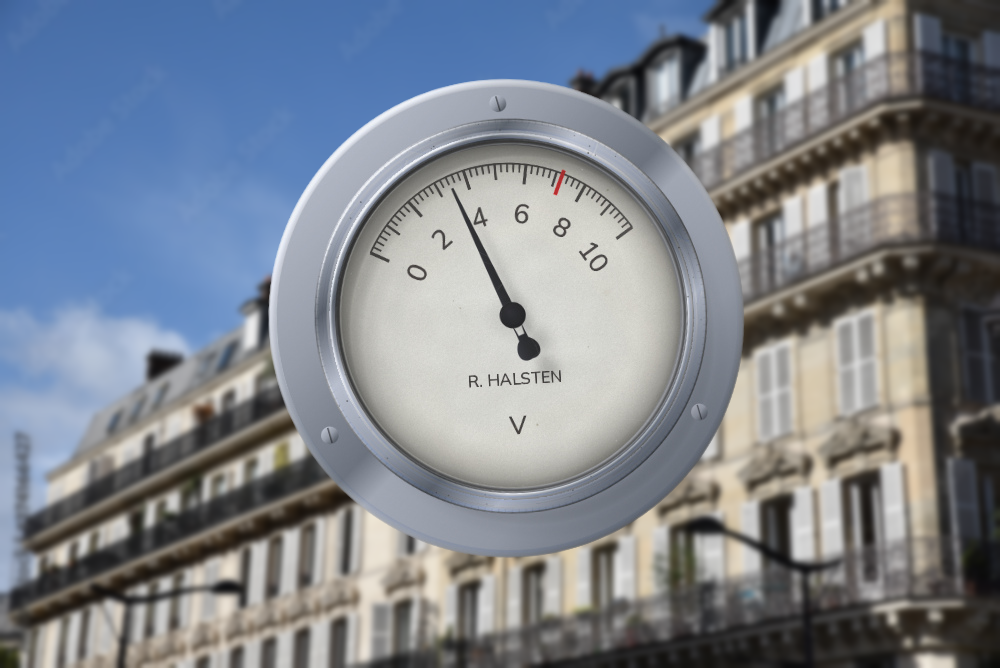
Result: 3.4; V
